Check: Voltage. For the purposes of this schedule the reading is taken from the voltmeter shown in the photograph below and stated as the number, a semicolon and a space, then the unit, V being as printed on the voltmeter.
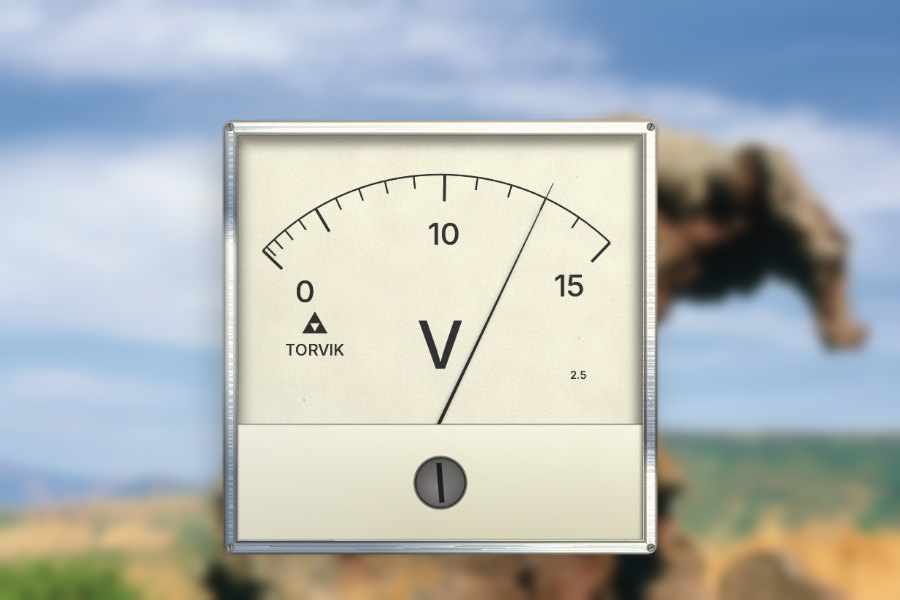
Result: 13; V
